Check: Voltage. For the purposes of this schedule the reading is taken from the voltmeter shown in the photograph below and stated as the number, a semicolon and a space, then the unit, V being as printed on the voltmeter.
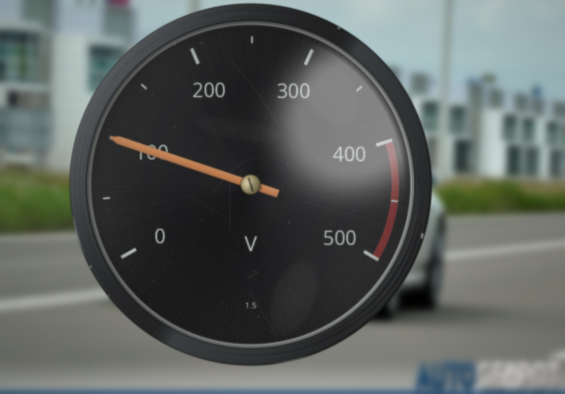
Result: 100; V
